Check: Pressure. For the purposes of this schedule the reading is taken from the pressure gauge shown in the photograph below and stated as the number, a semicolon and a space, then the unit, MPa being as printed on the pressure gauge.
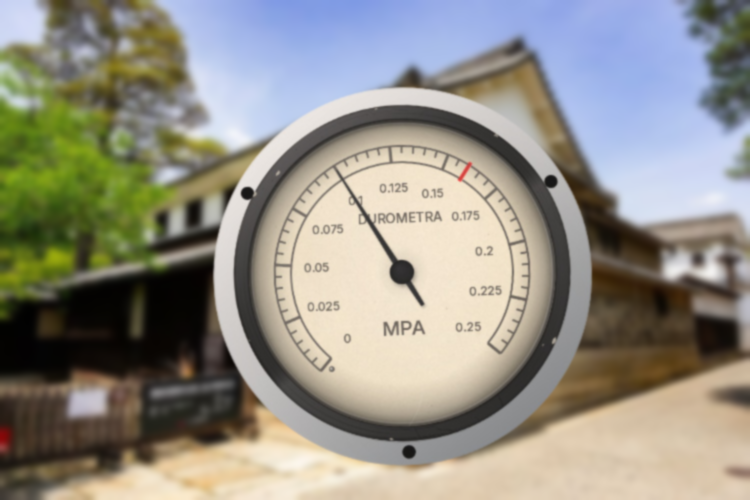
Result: 0.1; MPa
